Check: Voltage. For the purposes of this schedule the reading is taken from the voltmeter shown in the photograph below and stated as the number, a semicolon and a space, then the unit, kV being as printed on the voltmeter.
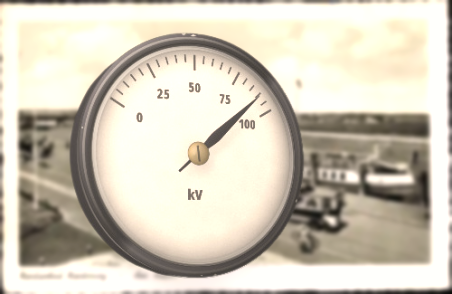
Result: 90; kV
